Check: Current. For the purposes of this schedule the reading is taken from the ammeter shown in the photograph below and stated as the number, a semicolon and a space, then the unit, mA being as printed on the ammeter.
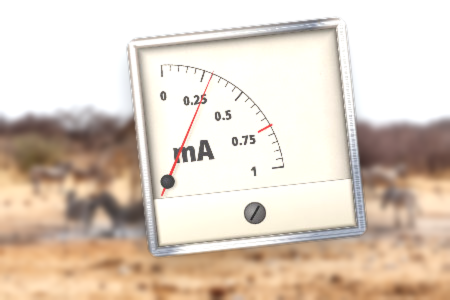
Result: 0.3; mA
